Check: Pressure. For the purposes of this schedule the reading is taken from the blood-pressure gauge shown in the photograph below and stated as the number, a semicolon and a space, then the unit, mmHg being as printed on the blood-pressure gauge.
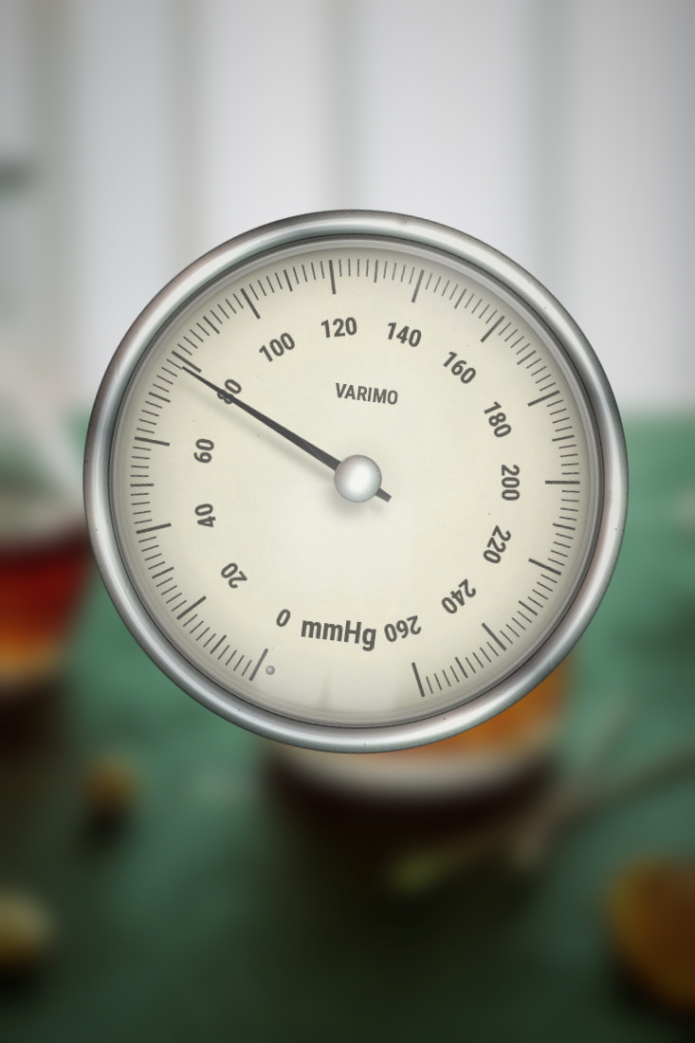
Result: 78; mmHg
